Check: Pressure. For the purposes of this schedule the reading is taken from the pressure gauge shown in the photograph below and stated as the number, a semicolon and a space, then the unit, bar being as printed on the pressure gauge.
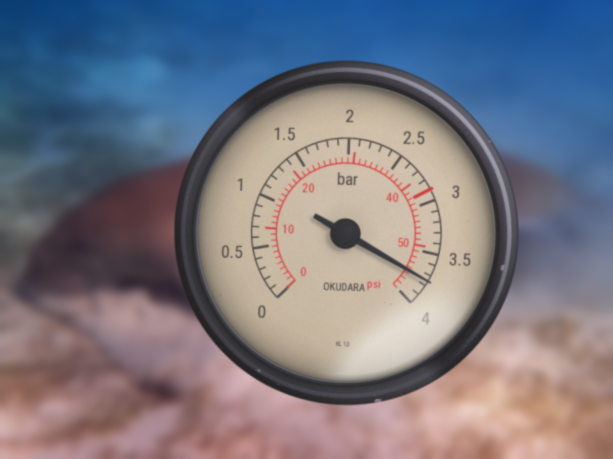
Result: 3.75; bar
